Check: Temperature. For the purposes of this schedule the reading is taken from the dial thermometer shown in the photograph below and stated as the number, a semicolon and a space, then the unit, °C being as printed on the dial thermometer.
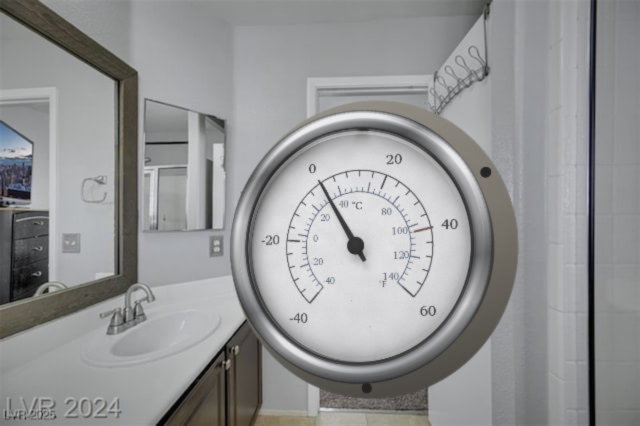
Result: 0; °C
